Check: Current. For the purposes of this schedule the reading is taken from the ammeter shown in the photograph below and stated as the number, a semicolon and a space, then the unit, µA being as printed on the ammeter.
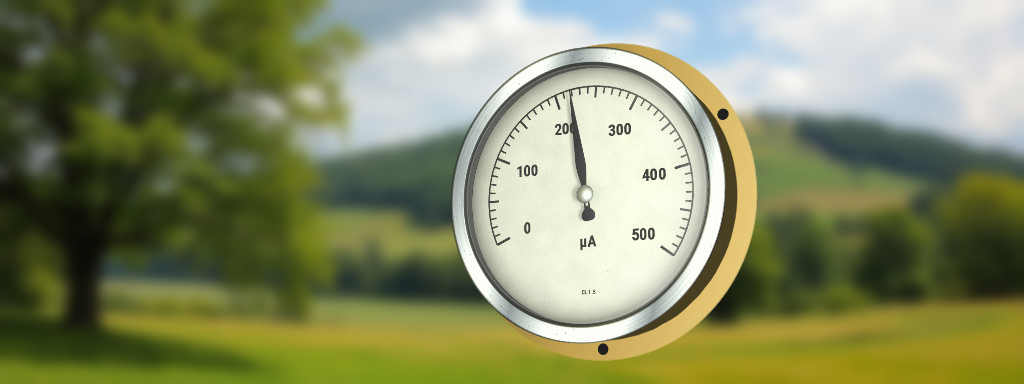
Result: 220; µA
